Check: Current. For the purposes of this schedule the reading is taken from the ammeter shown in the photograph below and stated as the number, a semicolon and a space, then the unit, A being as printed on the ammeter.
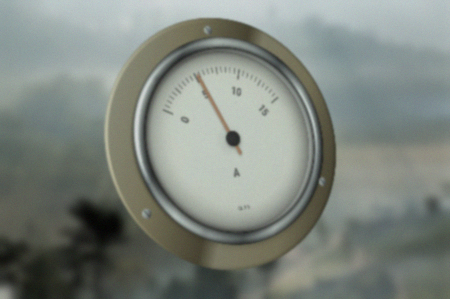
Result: 5; A
